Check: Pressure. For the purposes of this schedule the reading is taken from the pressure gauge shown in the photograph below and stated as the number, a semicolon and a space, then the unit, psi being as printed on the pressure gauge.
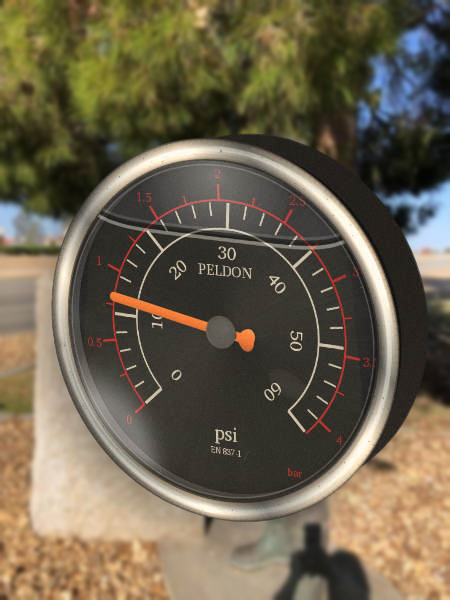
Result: 12; psi
